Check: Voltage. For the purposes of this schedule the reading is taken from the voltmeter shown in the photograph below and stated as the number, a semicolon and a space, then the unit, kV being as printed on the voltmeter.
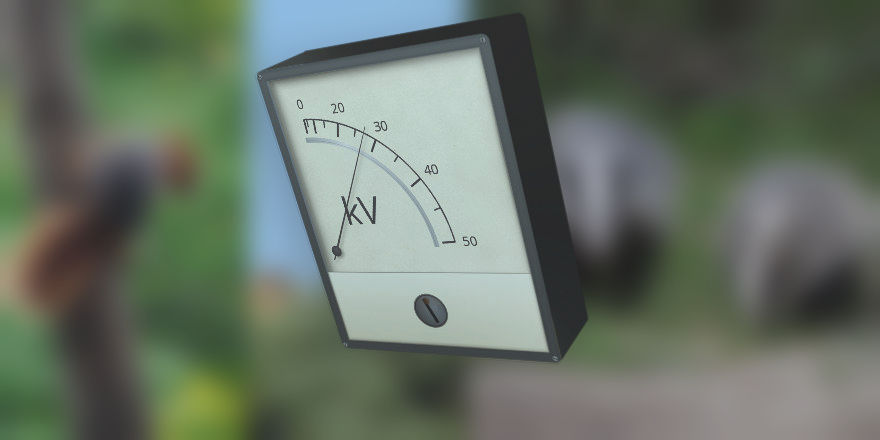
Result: 27.5; kV
